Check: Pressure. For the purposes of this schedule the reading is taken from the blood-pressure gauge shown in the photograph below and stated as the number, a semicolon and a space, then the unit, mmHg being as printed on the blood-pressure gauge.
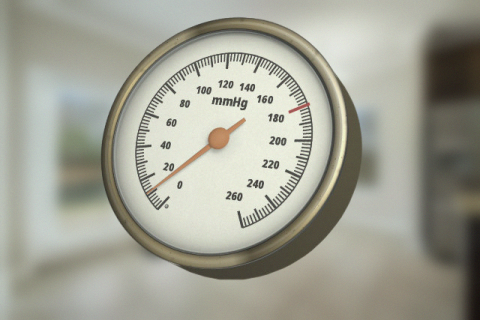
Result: 10; mmHg
